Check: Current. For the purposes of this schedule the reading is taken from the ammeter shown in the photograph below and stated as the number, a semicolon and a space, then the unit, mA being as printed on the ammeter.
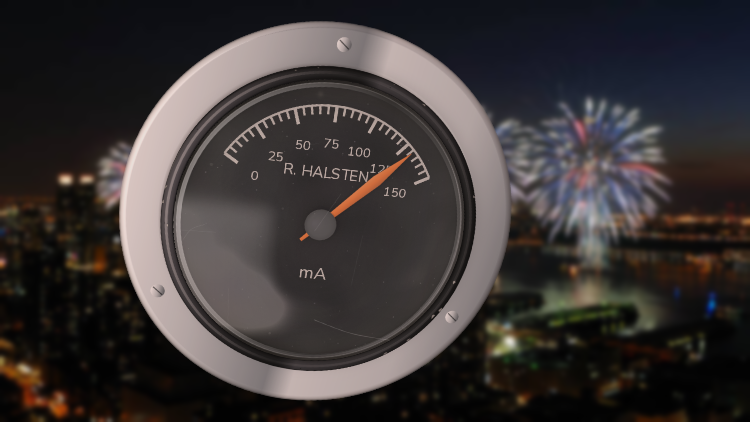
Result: 130; mA
